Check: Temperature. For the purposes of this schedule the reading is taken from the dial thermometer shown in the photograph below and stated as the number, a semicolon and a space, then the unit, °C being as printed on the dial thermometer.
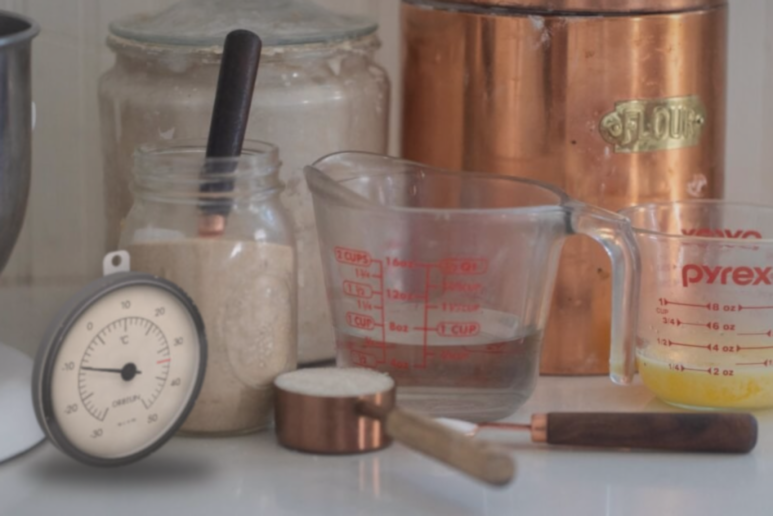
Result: -10; °C
